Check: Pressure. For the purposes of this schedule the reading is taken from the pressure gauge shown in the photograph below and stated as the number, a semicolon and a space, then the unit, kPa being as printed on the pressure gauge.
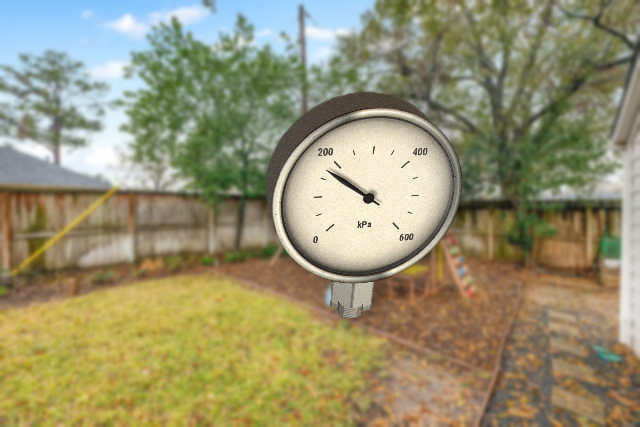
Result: 175; kPa
